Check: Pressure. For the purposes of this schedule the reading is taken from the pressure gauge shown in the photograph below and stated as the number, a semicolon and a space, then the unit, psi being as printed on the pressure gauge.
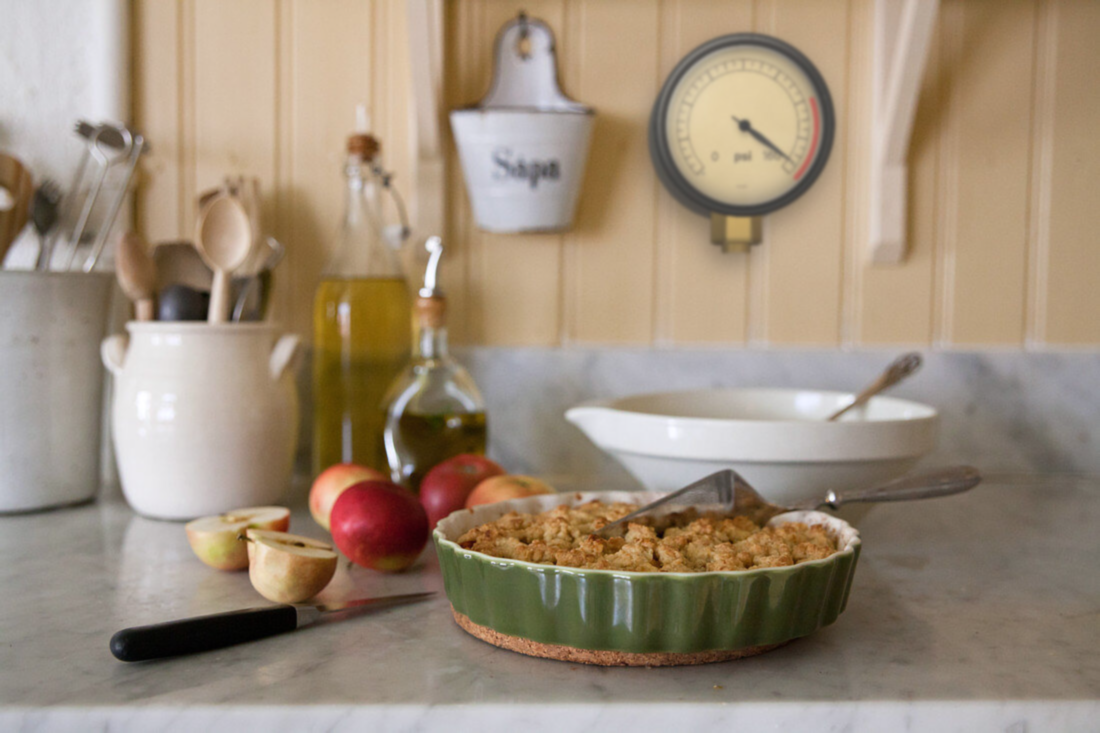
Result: 155; psi
